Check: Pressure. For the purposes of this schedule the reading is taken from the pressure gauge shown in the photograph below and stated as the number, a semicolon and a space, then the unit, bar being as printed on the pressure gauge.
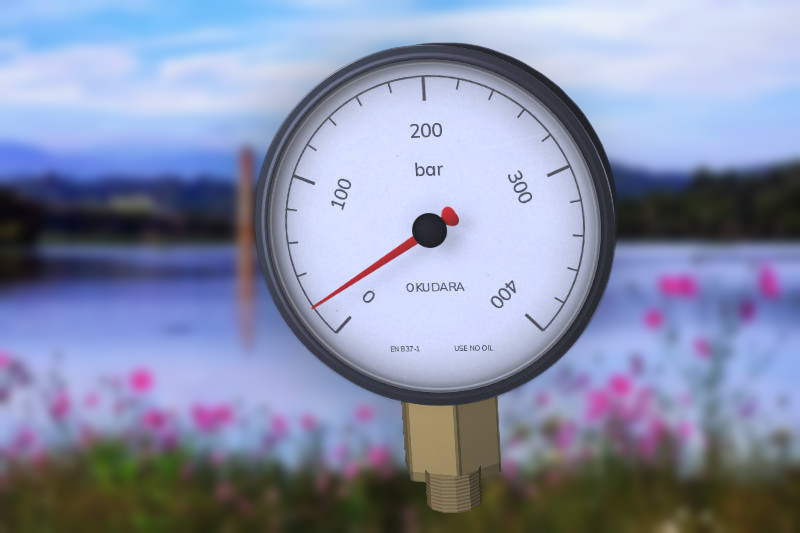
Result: 20; bar
